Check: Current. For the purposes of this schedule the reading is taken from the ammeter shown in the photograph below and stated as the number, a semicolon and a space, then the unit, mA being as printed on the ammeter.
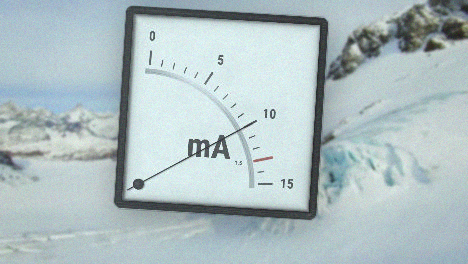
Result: 10; mA
